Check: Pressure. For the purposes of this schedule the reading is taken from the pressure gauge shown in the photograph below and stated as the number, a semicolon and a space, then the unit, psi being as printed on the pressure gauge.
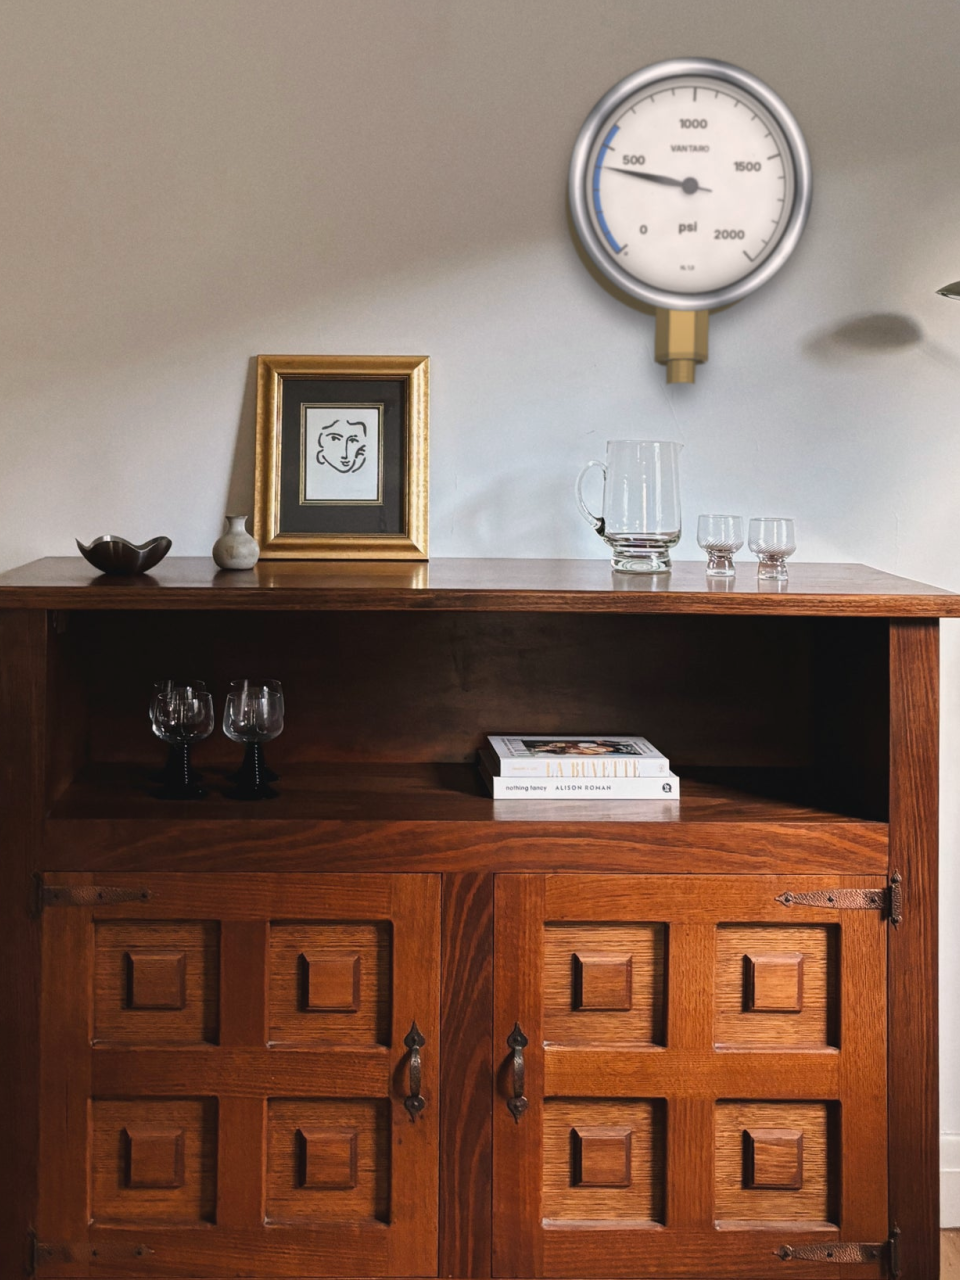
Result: 400; psi
